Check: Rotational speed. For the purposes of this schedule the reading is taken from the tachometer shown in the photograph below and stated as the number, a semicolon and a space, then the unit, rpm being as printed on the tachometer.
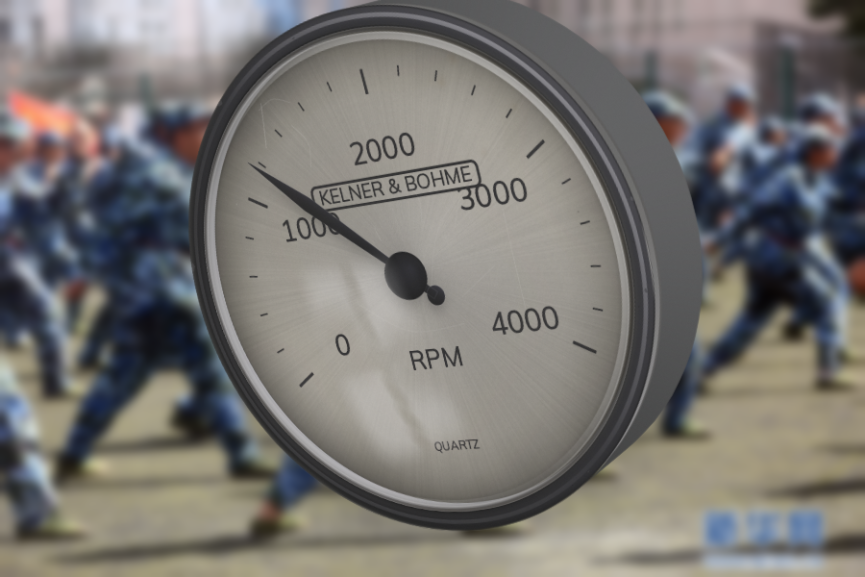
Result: 1200; rpm
